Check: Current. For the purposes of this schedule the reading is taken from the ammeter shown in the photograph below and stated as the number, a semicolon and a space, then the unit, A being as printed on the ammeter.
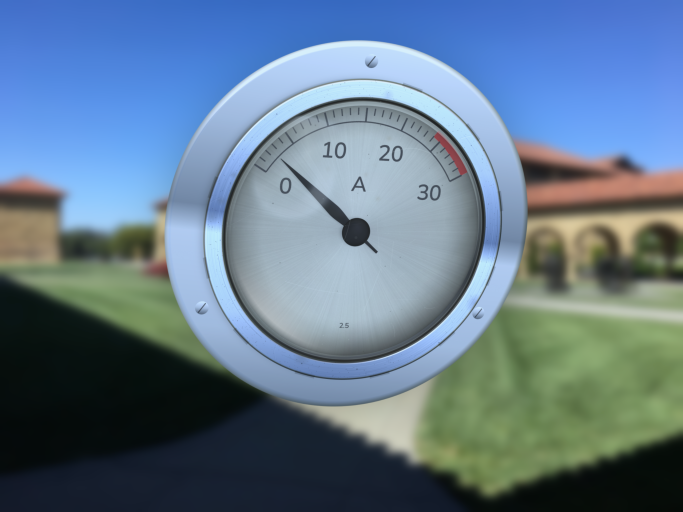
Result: 2.5; A
